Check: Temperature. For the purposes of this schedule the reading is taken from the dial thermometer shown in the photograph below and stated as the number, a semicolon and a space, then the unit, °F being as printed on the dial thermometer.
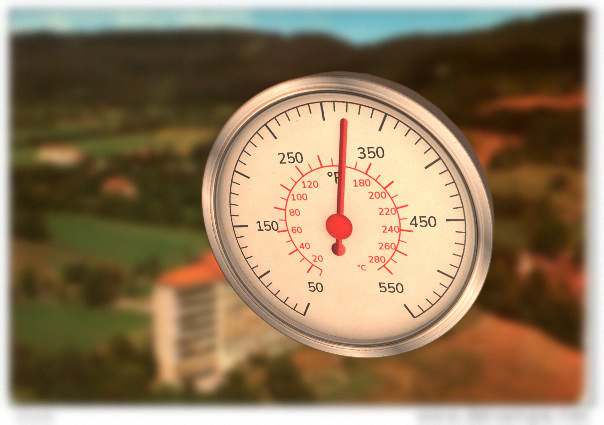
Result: 320; °F
